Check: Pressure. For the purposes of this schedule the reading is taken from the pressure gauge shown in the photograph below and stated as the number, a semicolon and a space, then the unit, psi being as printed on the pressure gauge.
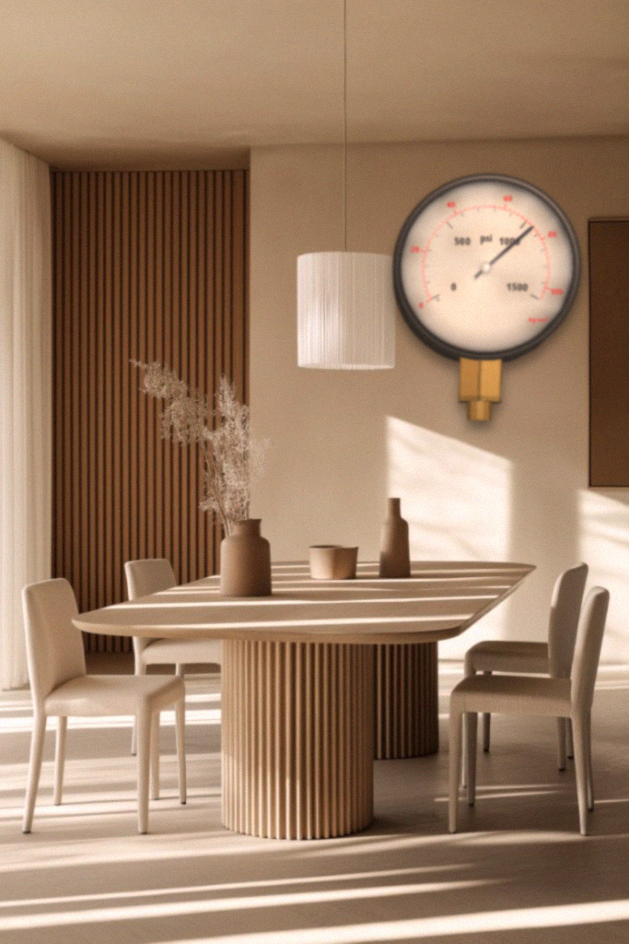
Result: 1050; psi
